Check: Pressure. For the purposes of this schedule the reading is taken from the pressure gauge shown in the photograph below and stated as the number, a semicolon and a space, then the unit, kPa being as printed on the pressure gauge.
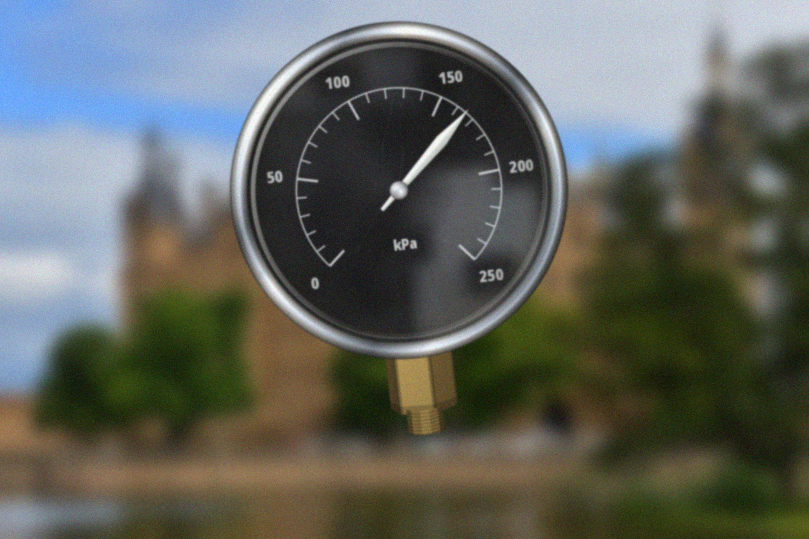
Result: 165; kPa
